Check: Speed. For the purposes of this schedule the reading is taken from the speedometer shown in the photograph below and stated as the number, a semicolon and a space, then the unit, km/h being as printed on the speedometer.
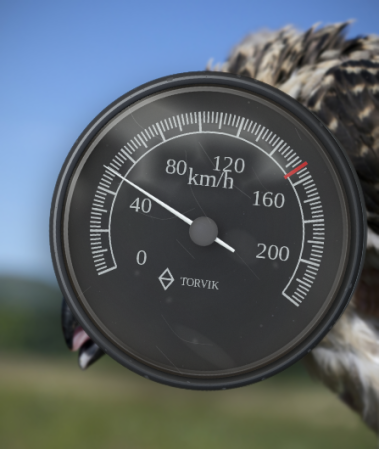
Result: 50; km/h
